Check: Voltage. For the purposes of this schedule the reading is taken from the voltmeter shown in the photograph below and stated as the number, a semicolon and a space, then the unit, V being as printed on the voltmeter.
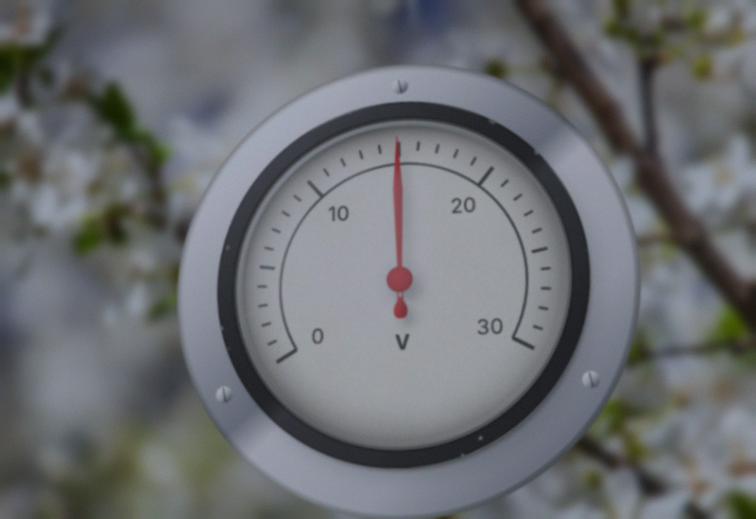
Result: 15; V
